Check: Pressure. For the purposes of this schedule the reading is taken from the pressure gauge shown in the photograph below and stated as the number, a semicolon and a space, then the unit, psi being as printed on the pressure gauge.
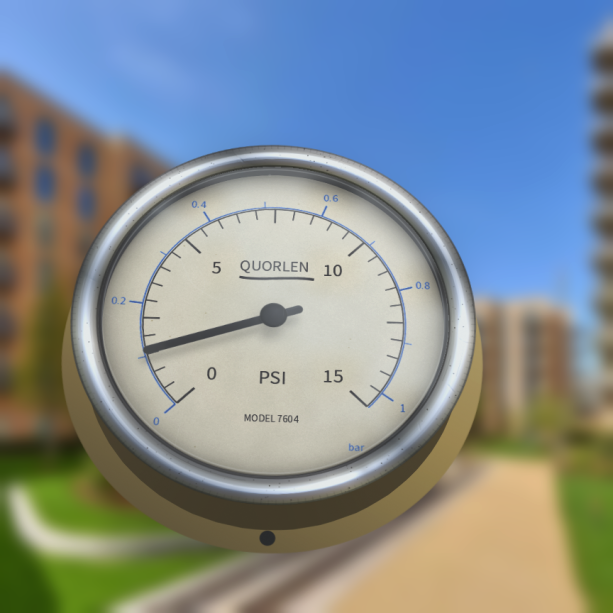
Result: 1.5; psi
